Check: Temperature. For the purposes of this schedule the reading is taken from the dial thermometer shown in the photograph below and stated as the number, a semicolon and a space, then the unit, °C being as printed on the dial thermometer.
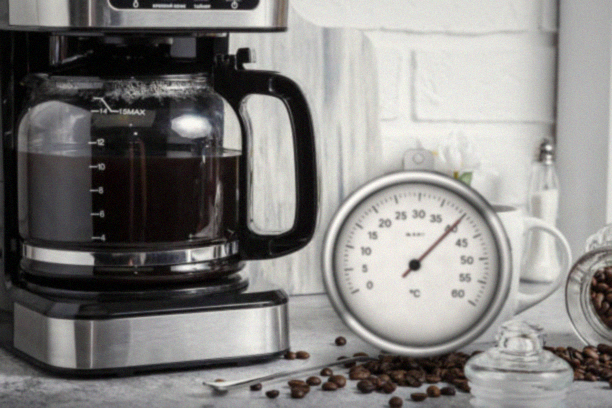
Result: 40; °C
